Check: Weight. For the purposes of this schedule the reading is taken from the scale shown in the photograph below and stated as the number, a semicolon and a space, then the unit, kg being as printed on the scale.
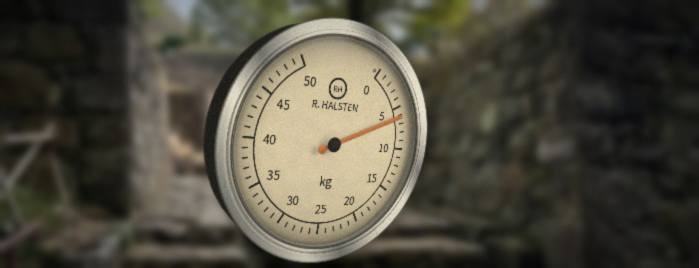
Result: 6; kg
